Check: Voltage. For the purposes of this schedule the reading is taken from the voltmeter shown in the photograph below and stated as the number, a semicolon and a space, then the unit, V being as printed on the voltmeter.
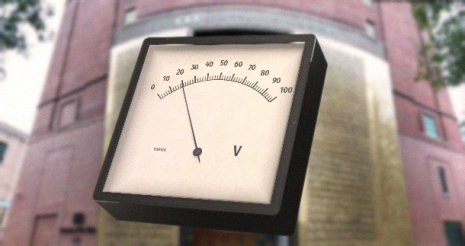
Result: 20; V
